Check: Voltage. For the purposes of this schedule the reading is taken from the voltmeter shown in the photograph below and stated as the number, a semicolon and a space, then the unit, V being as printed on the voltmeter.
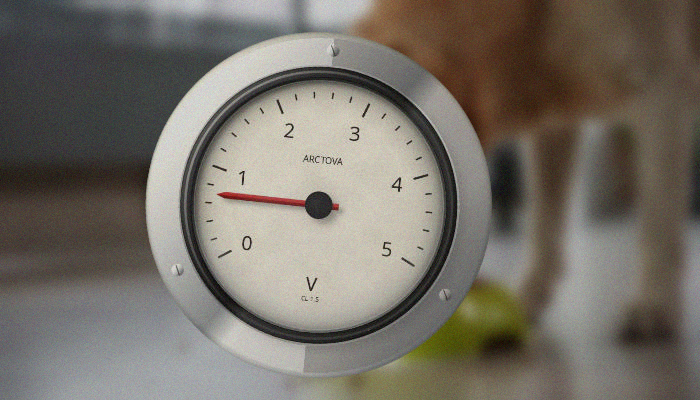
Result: 0.7; V
